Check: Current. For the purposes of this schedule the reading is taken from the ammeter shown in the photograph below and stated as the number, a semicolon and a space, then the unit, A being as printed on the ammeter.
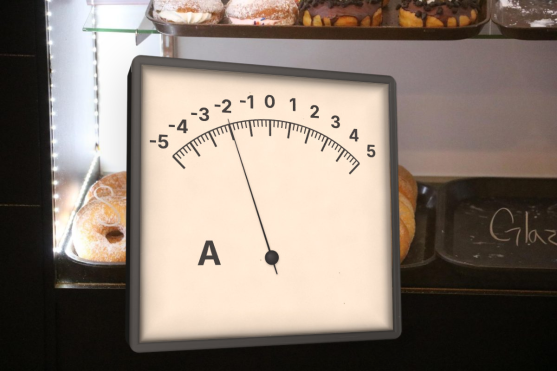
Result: -2; A
